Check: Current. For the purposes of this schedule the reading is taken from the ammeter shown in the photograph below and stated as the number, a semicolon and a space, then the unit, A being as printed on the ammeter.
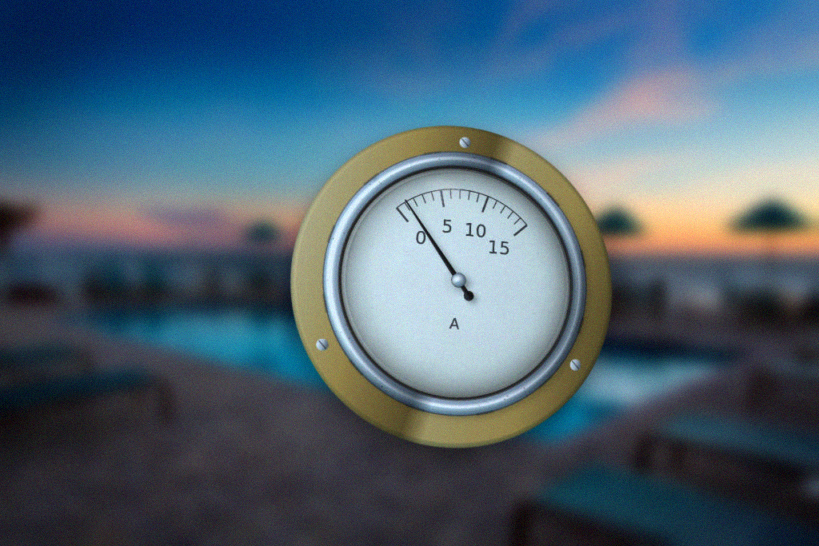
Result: 1; A
